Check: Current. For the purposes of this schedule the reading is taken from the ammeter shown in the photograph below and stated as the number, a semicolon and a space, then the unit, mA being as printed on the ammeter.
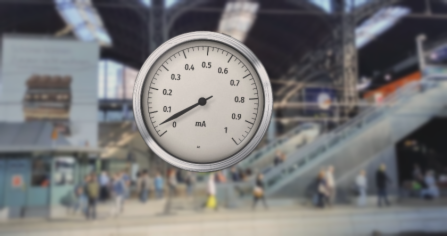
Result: 0.04; mA
